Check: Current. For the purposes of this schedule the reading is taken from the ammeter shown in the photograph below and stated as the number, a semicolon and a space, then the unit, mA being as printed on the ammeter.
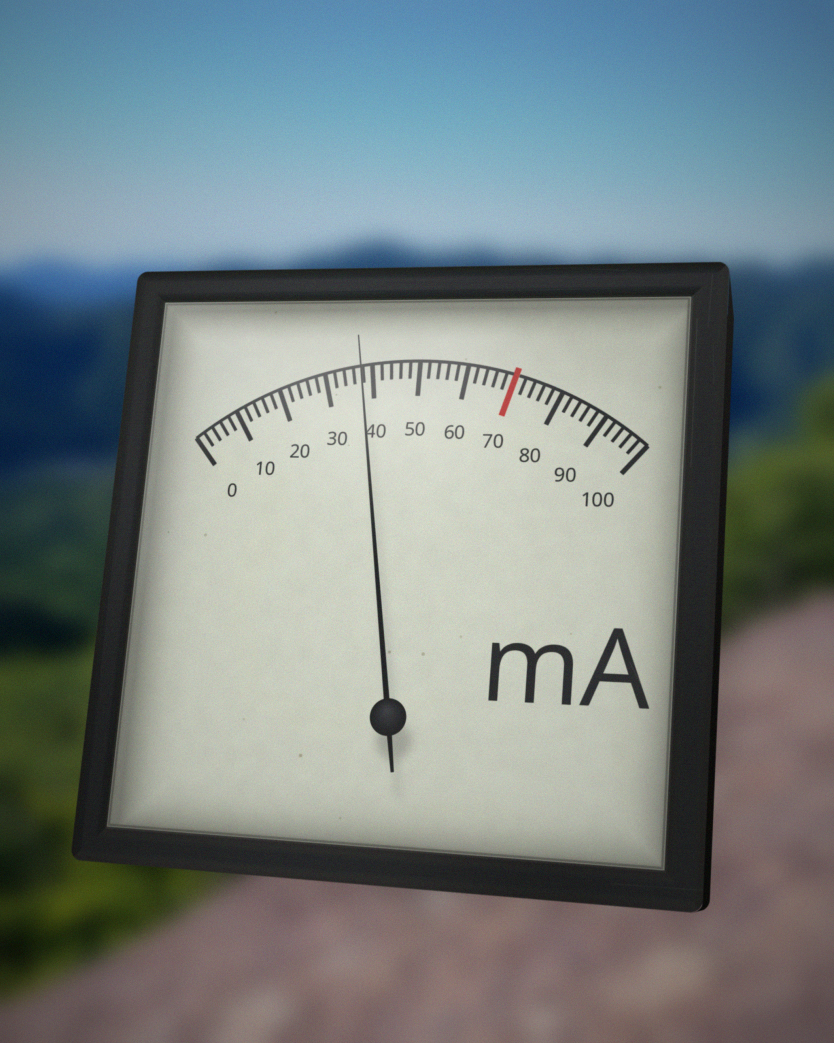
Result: 38; mA
